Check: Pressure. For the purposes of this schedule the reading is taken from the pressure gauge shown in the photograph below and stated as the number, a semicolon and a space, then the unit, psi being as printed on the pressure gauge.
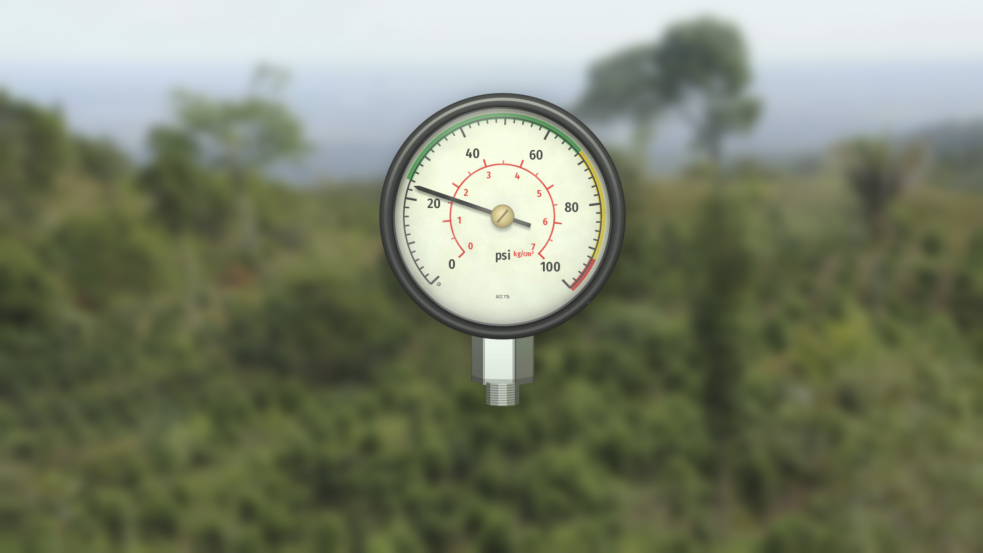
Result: 23; psi
